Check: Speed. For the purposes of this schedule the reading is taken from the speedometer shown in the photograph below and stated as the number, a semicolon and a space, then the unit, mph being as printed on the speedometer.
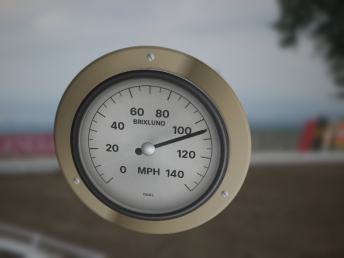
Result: 105; mph
